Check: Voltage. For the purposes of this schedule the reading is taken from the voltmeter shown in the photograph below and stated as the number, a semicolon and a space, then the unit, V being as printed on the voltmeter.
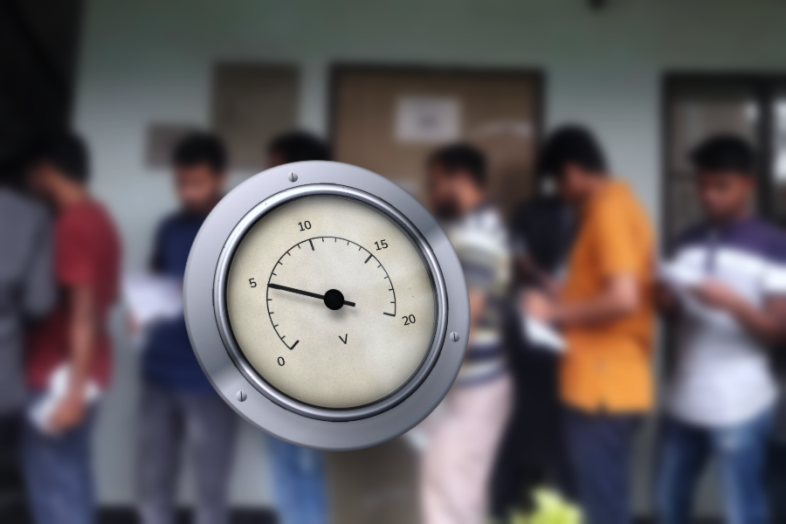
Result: 5; V
